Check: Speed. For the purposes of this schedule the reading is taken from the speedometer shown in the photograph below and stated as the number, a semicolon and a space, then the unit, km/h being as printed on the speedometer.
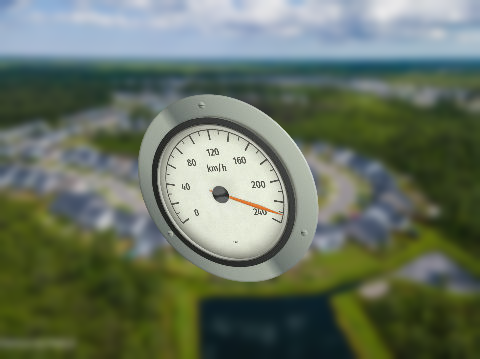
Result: 230; km/h
